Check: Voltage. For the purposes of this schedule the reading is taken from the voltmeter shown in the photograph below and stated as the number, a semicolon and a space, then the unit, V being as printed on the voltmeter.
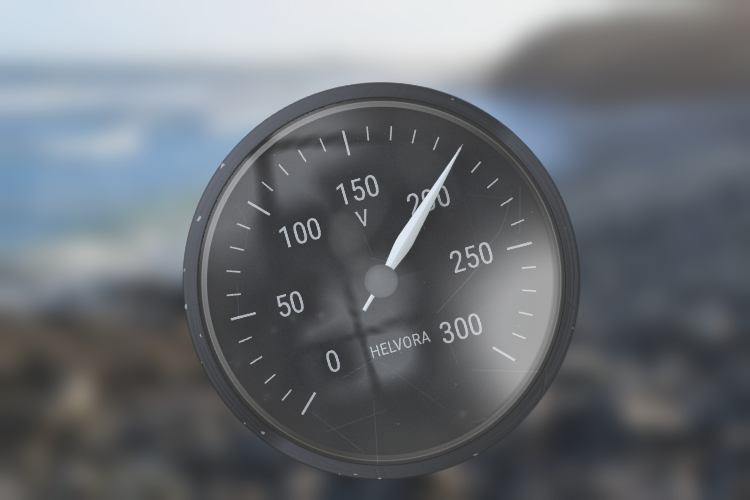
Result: 200; V
